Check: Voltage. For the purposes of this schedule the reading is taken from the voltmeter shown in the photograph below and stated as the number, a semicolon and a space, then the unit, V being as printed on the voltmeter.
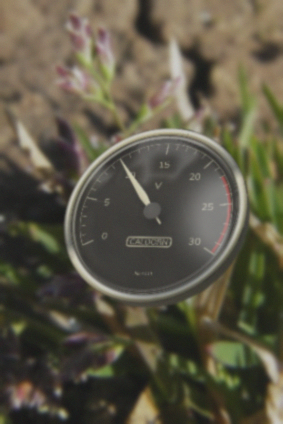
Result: 10; V
